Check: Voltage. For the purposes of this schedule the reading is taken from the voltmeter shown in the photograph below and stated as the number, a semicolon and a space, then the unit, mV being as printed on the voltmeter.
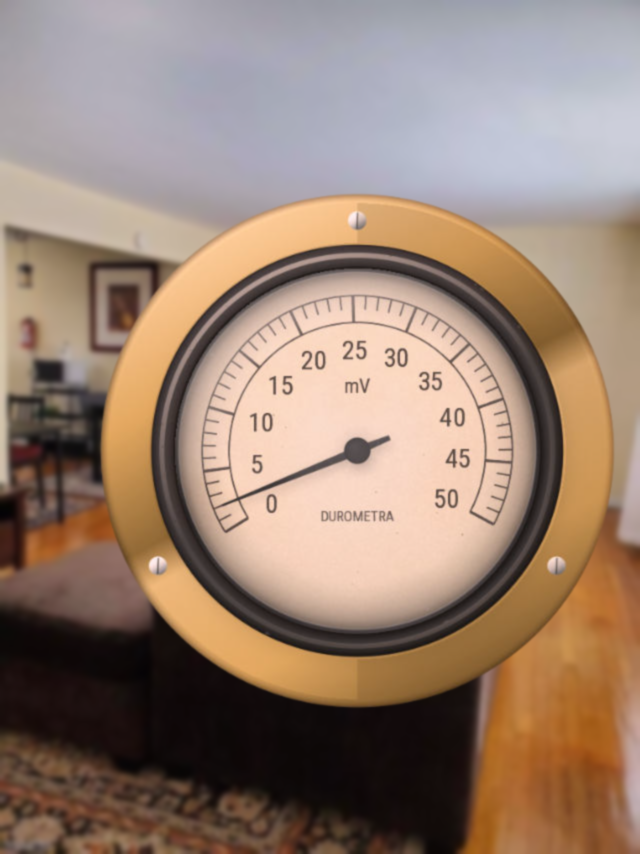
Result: 2; mV
